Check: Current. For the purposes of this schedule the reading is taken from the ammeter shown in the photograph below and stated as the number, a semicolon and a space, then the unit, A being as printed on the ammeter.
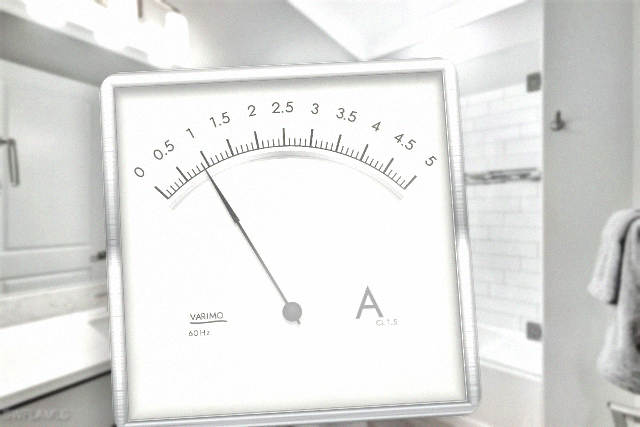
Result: 0.9; A
